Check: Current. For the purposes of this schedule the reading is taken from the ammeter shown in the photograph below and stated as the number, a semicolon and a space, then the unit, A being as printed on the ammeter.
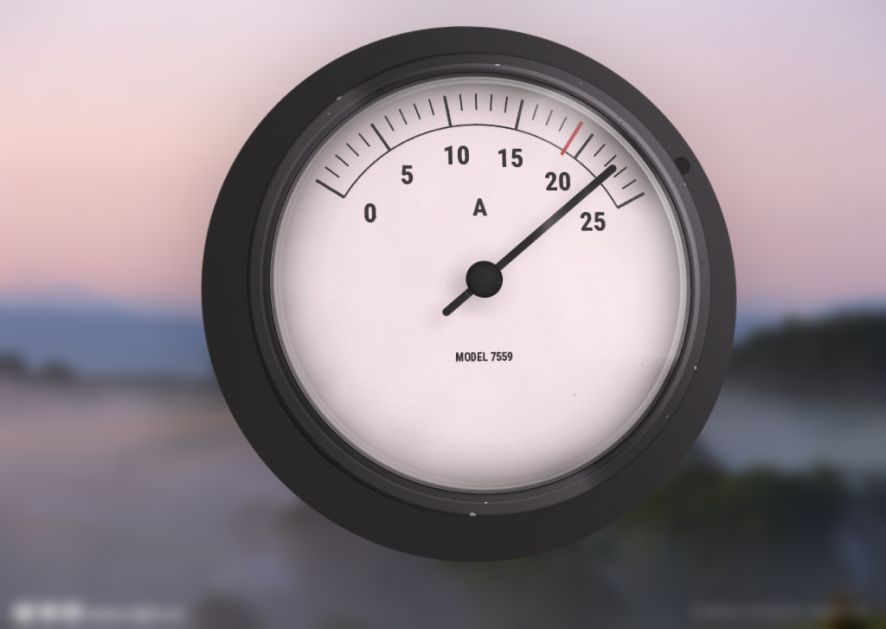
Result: 22.5; A
